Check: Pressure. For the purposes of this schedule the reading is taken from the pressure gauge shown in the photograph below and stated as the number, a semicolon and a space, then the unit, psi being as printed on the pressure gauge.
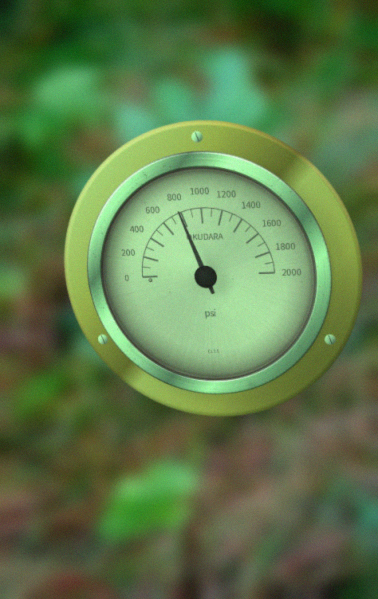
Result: 800; psi
